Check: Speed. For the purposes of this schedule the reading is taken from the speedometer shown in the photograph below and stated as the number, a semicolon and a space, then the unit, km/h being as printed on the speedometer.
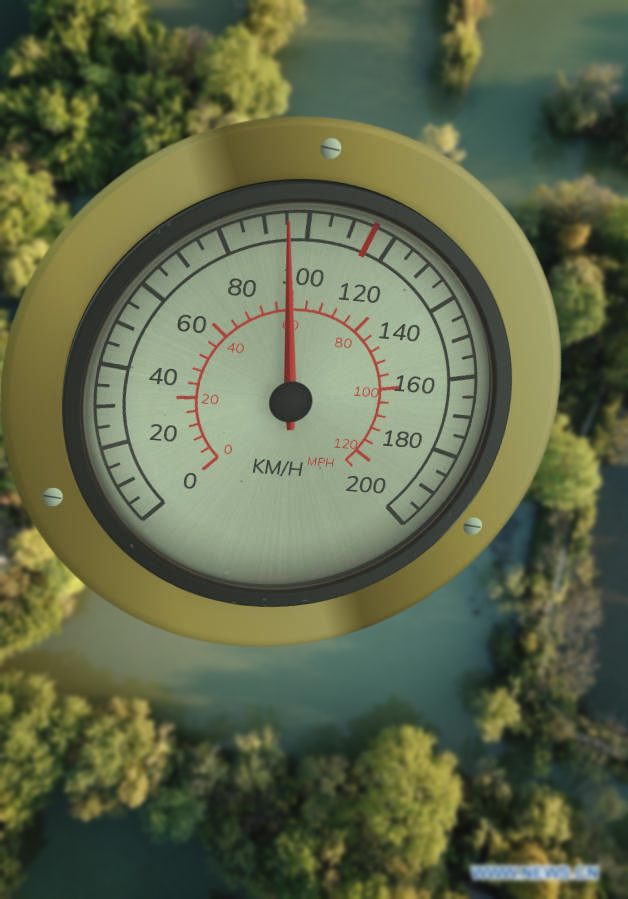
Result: 95; km/h
